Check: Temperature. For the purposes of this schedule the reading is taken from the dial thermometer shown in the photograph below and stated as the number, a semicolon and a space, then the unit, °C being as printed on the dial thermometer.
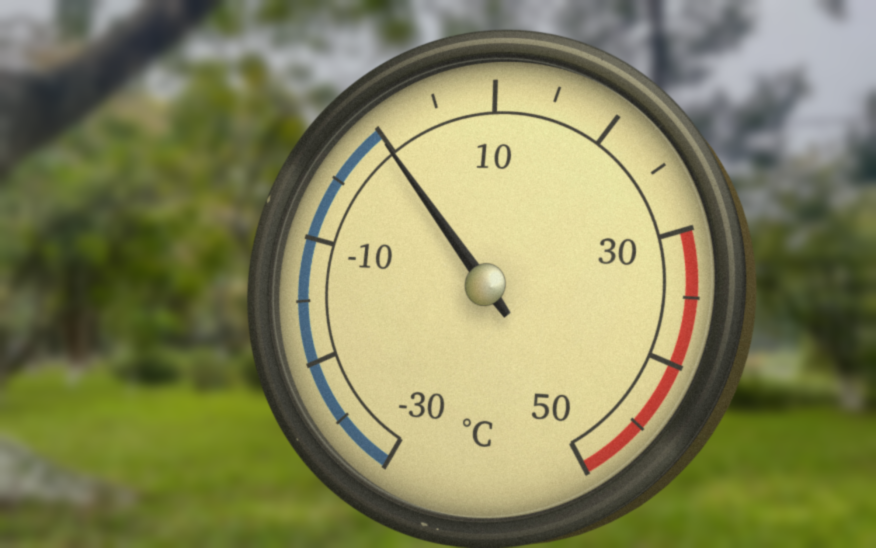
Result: 0; °C
